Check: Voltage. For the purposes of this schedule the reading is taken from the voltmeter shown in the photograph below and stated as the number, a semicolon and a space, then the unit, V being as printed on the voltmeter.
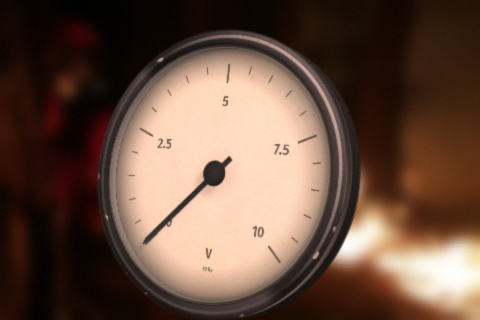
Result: 0; V
